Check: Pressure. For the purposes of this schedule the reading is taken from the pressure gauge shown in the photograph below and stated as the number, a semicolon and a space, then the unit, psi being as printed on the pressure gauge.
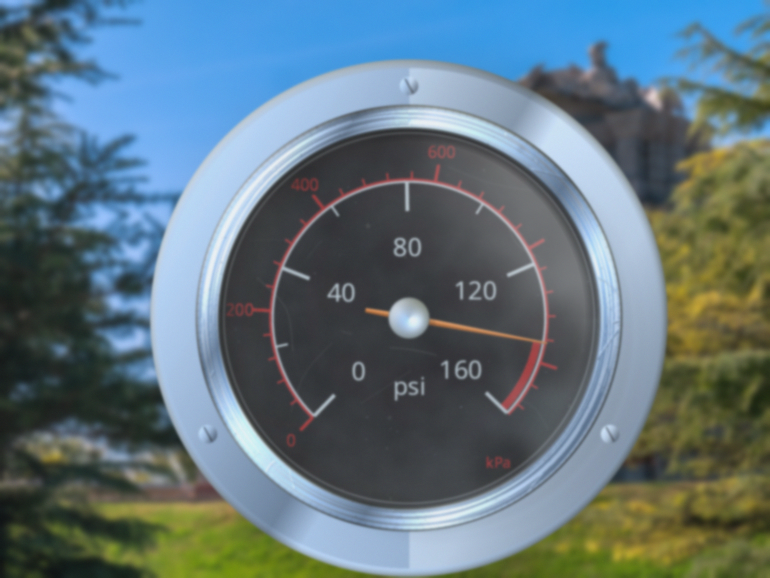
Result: 140; psi
